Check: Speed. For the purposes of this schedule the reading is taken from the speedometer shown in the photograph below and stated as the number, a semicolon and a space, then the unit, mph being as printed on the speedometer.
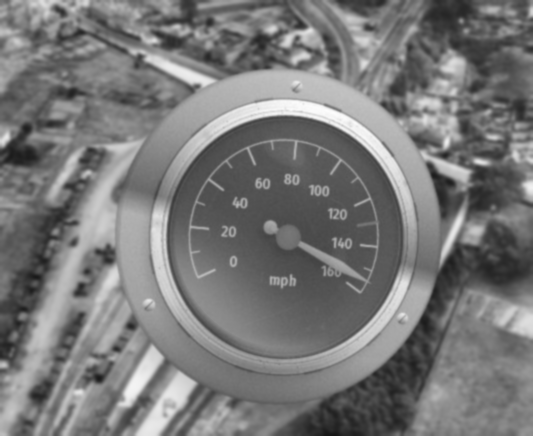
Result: 155; mph
